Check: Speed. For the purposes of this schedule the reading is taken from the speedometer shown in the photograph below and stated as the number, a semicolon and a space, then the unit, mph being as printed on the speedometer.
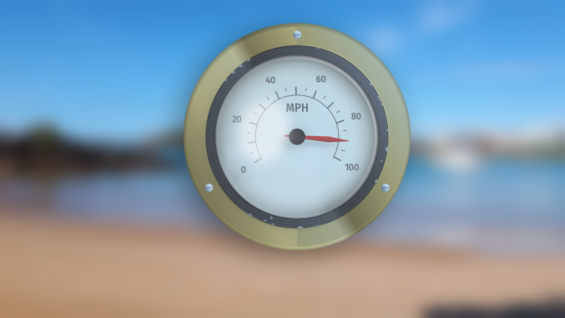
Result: 90; mph
